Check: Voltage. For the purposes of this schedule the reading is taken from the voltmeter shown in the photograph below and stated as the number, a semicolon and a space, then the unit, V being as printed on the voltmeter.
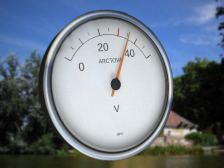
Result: 35; V
